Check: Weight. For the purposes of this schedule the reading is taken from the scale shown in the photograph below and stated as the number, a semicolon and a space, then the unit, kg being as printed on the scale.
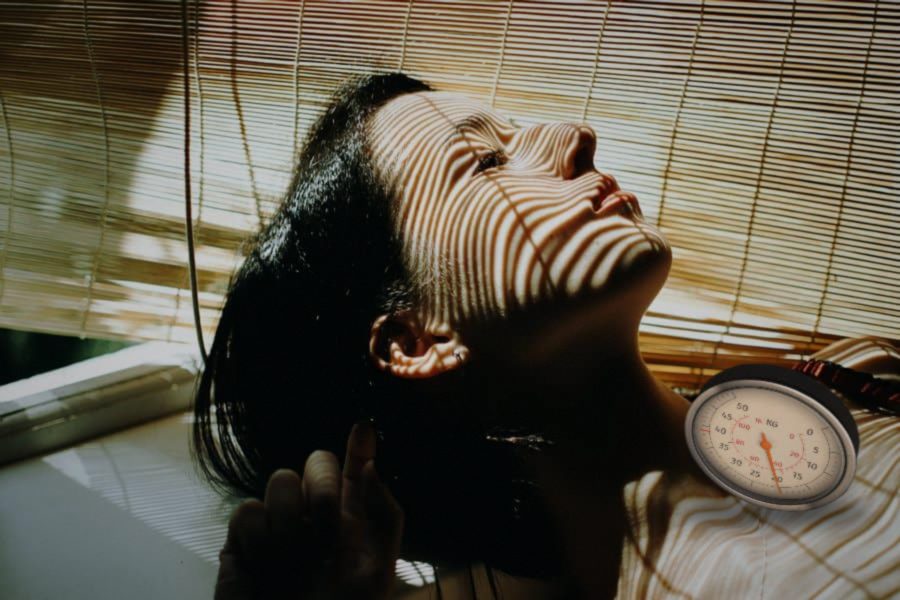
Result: 20; kg
